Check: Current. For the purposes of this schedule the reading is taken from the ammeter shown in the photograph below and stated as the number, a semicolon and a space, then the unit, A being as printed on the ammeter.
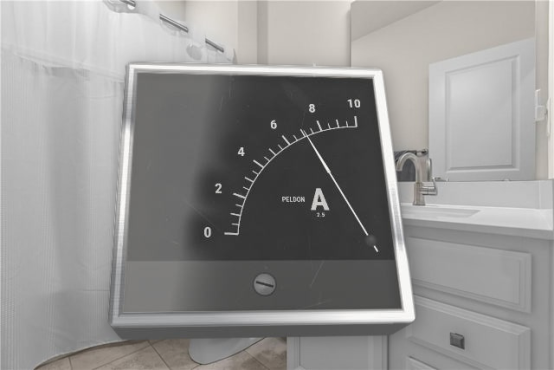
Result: 7; A
